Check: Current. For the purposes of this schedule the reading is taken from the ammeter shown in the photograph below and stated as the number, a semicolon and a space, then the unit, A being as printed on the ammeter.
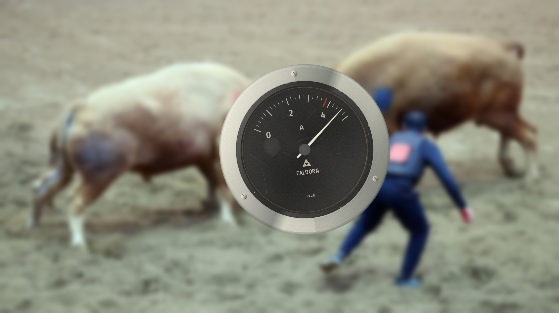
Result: 4.6; A
